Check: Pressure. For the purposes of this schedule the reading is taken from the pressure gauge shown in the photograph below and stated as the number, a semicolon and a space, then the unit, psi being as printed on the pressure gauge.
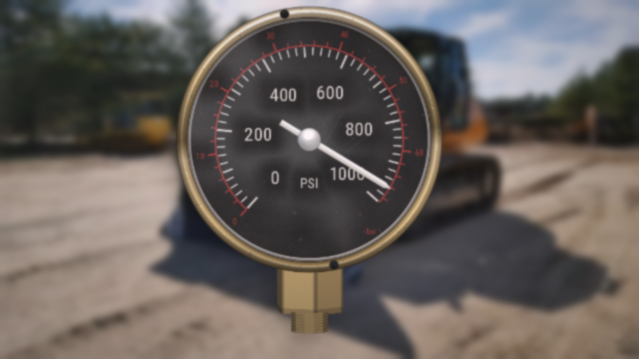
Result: 960; psi
